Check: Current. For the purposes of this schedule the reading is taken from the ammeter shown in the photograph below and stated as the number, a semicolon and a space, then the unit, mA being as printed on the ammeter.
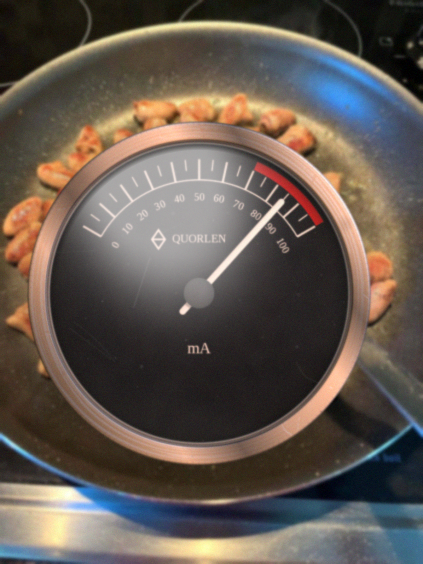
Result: 85; mA
